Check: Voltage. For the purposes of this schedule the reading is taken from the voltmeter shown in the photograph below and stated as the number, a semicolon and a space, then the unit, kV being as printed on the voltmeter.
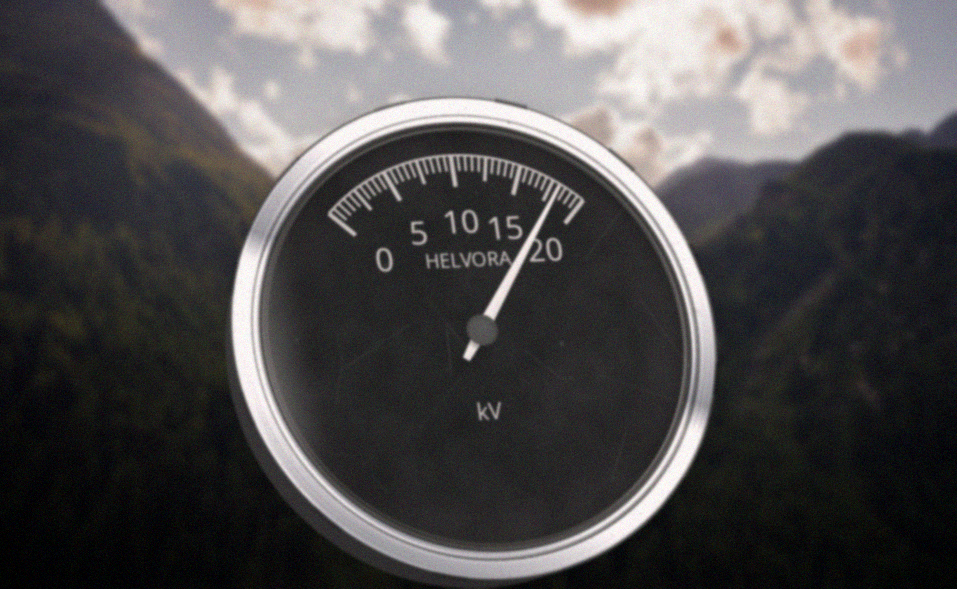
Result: 18; kV
